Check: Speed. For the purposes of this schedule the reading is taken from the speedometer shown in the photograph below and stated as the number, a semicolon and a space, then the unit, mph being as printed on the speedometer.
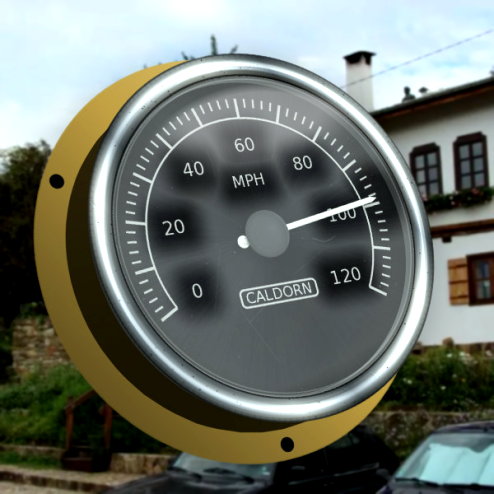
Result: 99; mph
